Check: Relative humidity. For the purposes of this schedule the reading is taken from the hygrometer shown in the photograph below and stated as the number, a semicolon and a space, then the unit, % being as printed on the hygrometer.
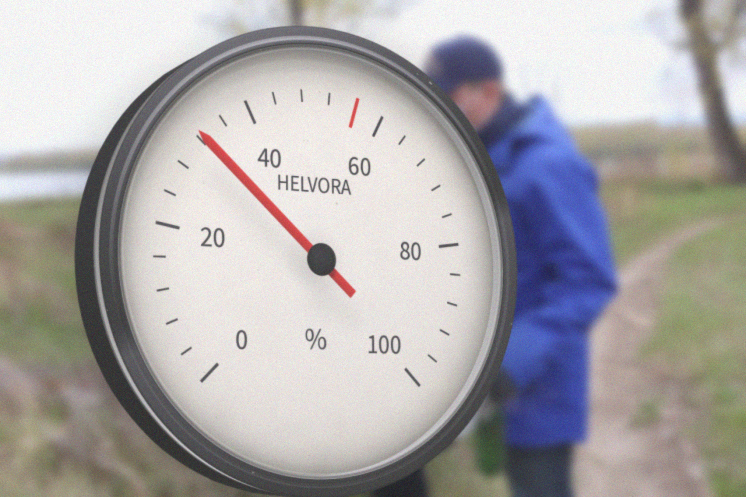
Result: 32; %
